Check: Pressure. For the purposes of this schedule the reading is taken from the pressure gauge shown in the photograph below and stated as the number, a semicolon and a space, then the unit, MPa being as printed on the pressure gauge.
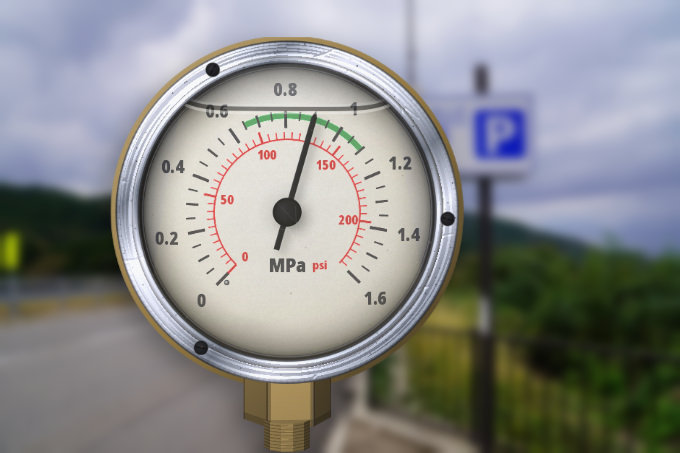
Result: 0.9; MPa
